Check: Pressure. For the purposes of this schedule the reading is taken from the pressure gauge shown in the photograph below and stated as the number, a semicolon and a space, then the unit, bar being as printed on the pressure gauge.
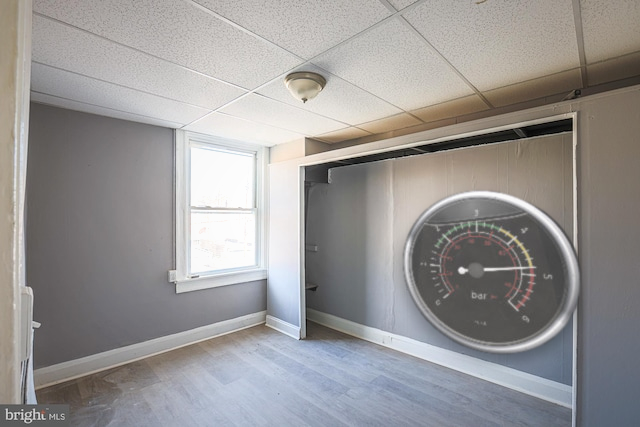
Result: 4.8; bar
